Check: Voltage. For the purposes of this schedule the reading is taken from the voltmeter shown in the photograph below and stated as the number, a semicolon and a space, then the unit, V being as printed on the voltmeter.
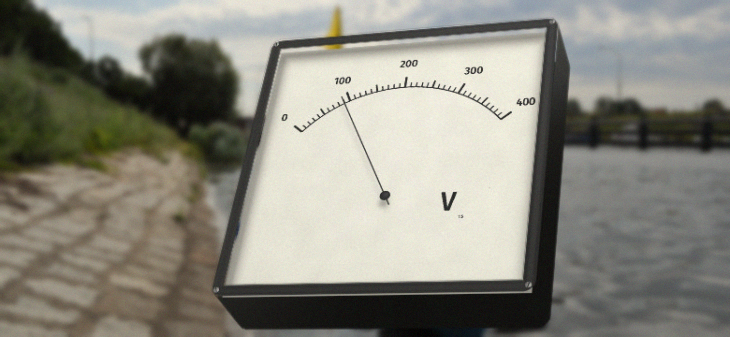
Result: 90; V
